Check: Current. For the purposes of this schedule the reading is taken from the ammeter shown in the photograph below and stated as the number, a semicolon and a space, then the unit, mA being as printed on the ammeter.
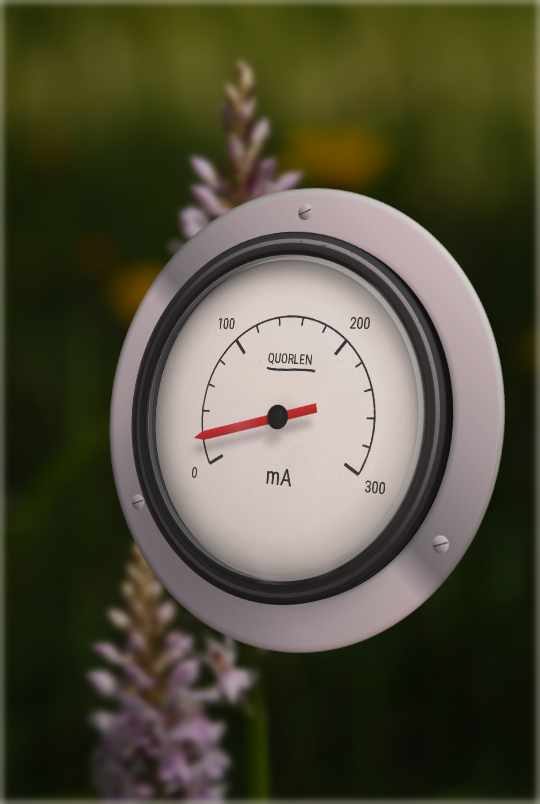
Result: 20; mA
